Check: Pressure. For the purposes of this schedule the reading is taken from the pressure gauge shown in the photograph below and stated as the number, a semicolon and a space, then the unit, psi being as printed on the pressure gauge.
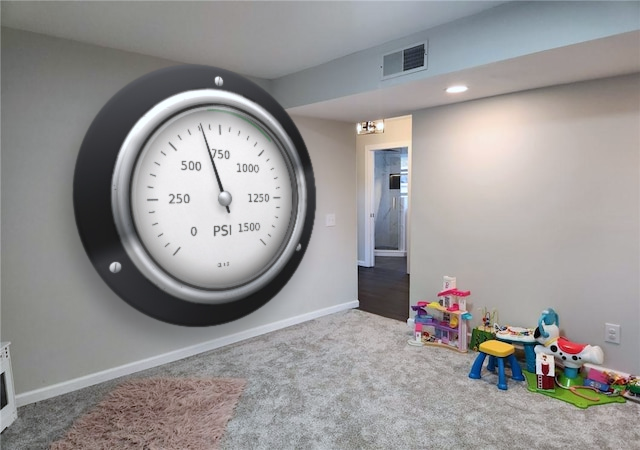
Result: 650; psi
